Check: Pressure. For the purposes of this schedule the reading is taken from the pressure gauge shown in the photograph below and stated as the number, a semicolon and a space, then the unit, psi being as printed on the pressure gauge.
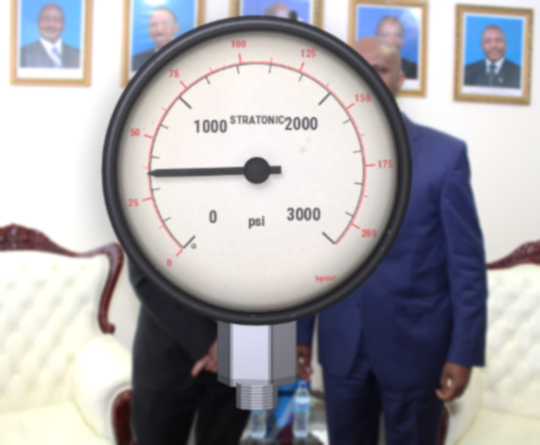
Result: 500; psi
